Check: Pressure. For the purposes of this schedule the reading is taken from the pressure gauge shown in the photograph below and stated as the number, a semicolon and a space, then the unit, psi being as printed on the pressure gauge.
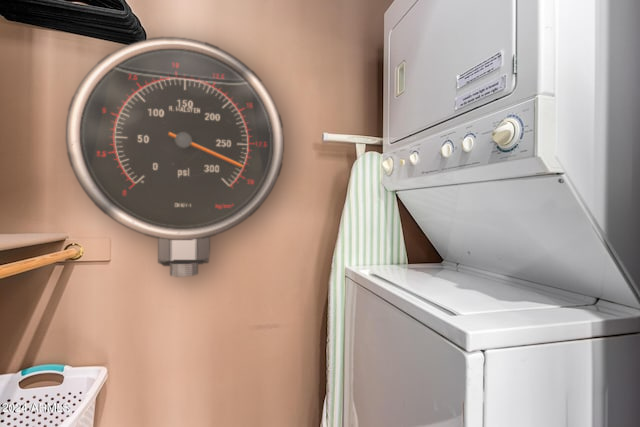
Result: 275; psi
